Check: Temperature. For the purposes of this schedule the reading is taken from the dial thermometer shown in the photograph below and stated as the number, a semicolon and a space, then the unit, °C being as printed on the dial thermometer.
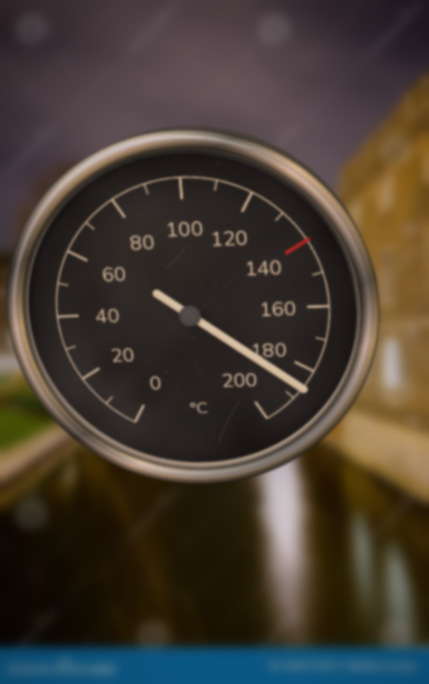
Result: 185; °C
